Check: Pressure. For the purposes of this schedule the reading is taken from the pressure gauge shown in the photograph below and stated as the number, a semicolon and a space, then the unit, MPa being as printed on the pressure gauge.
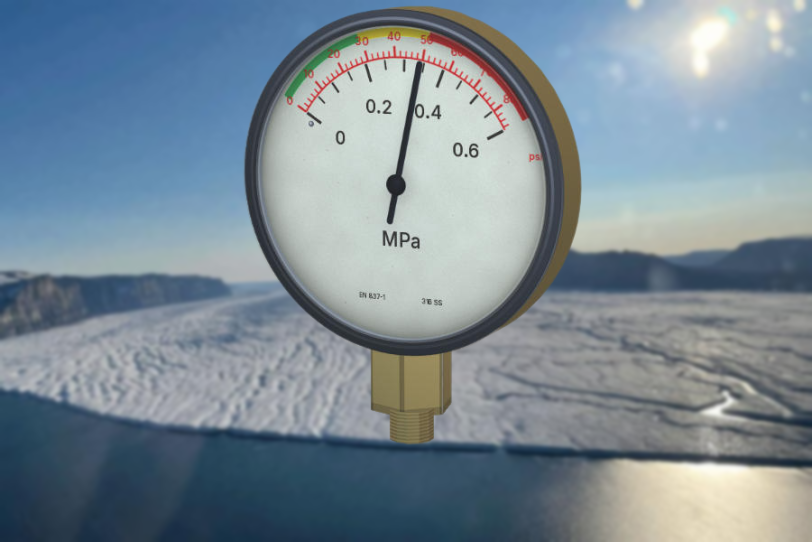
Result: 0.35; MPa
